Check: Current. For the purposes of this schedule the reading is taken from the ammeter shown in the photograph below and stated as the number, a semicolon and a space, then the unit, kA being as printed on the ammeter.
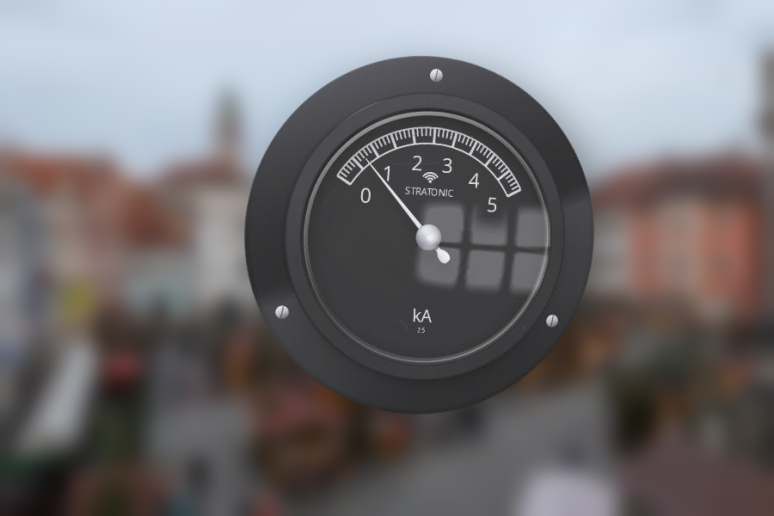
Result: 0.7; kA
